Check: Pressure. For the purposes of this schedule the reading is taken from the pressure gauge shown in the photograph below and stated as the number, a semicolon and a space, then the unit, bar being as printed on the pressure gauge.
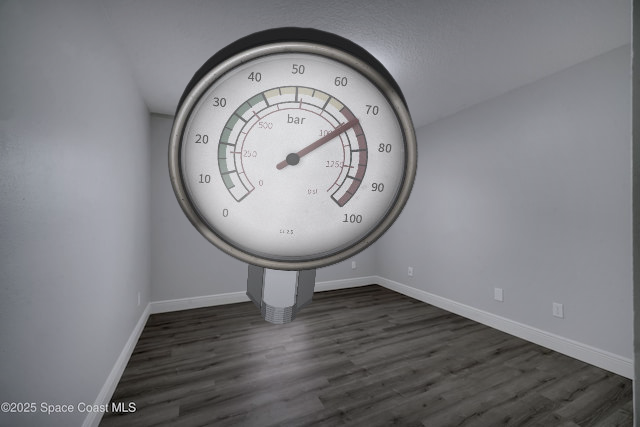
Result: 70; bar
